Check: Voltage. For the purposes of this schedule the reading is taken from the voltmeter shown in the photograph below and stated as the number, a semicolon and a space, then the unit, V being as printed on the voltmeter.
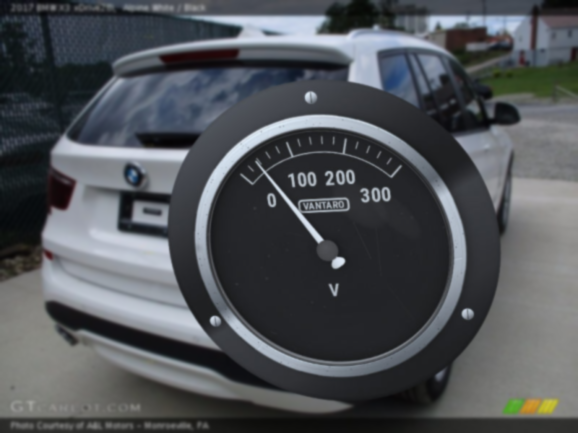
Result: 40; V
